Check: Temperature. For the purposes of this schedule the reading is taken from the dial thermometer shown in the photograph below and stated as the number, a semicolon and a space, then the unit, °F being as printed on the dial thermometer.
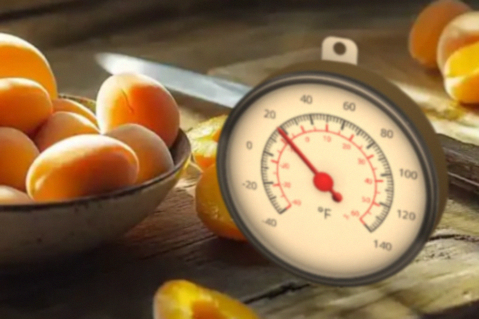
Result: 20; °F
